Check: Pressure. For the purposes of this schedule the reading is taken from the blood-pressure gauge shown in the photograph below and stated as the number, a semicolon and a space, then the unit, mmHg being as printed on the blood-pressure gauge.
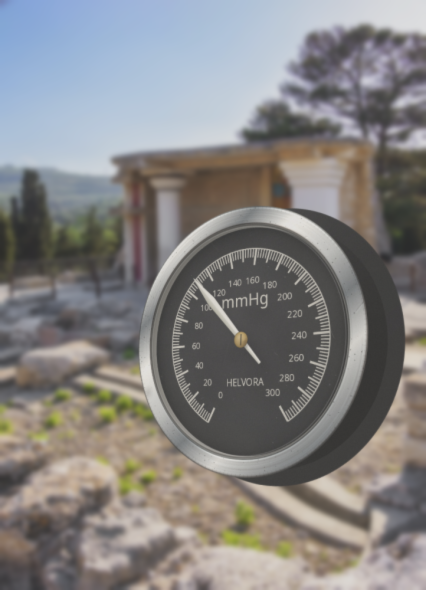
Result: 110; mmHg
